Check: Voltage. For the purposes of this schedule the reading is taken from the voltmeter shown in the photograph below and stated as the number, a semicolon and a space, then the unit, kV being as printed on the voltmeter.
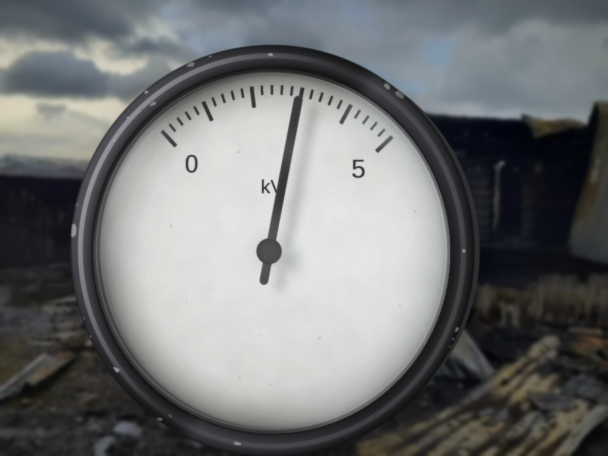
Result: 3; kV
